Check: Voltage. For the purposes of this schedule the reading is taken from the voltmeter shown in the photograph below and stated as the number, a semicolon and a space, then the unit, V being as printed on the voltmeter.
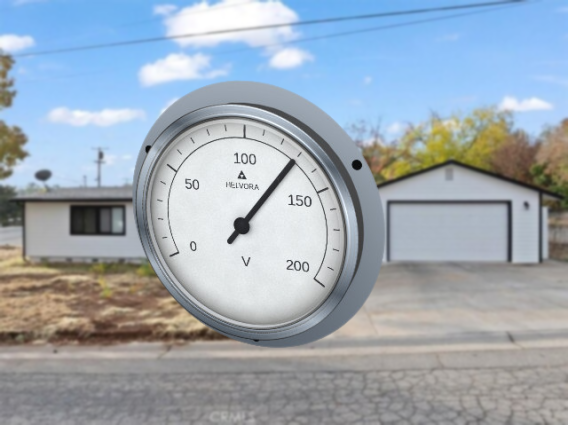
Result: 130; V
